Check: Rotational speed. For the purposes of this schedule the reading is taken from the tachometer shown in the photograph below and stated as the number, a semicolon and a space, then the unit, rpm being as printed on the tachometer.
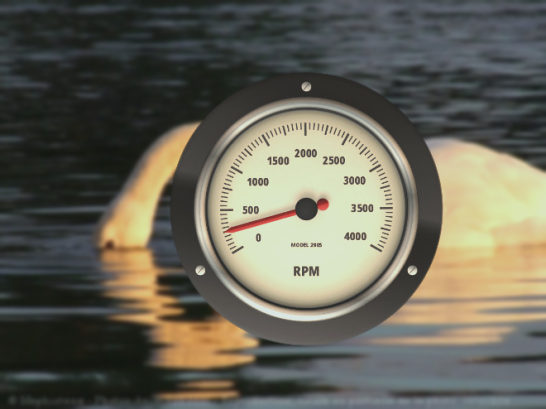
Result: 250; rpm
